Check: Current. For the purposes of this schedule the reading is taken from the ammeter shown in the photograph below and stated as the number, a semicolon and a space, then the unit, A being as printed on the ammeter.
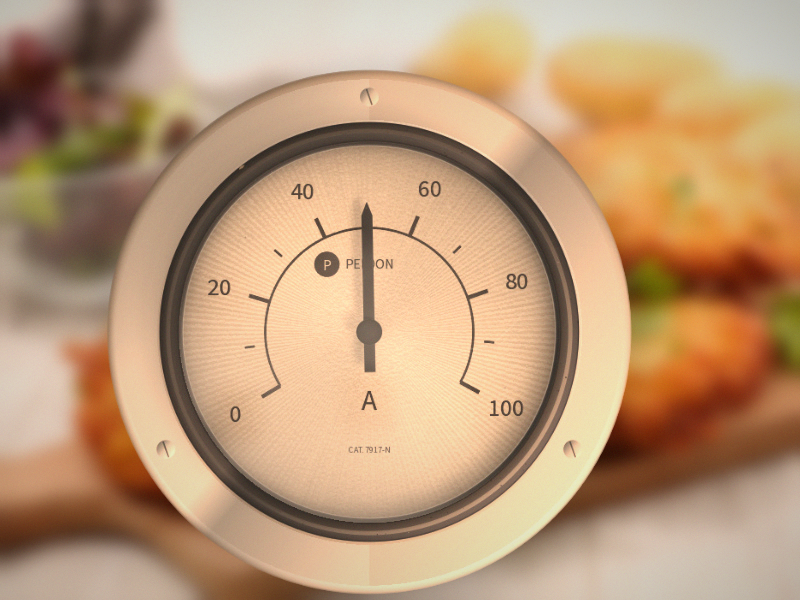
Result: 50; A
